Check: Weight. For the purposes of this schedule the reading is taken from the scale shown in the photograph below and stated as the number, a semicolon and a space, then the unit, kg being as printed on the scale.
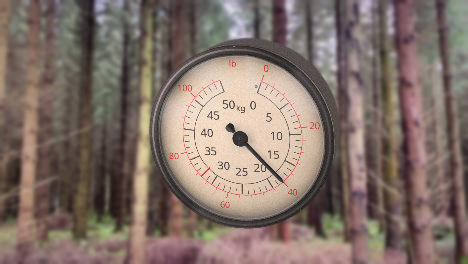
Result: 18; kg
